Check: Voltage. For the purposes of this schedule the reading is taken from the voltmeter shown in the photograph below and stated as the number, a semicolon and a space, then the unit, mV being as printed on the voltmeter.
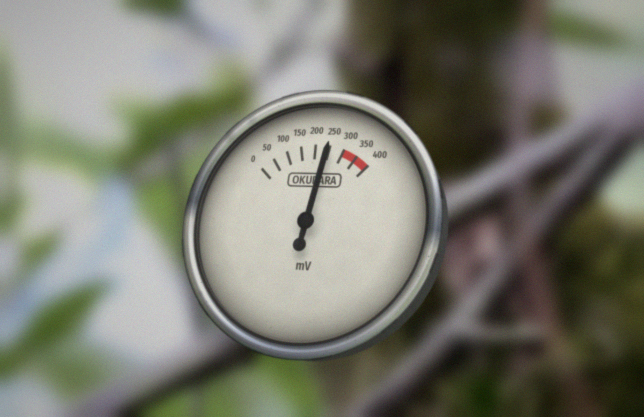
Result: 250; mV
